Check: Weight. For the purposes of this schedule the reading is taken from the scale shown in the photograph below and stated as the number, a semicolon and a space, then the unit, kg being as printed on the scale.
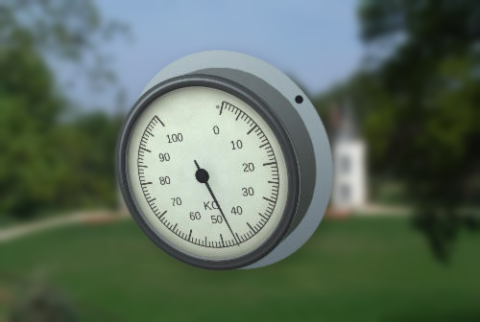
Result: 45; kg
